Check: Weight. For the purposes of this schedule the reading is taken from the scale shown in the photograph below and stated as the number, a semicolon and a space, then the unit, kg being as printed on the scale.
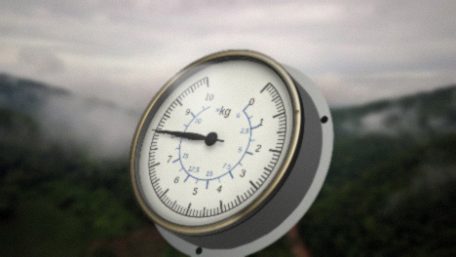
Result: 8; kg
